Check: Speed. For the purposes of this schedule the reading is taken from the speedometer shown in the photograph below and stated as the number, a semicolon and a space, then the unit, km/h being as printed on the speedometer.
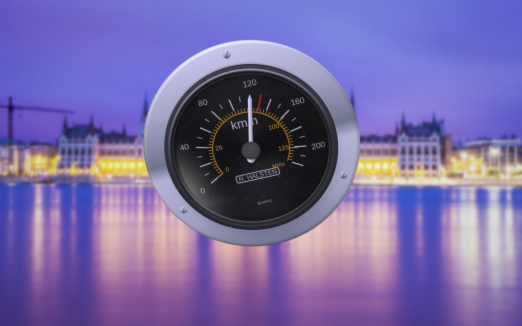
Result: 120; km/h
